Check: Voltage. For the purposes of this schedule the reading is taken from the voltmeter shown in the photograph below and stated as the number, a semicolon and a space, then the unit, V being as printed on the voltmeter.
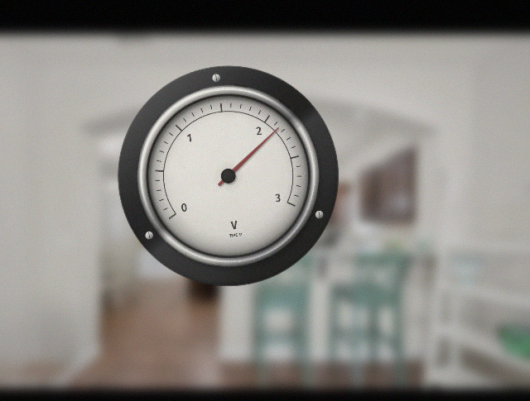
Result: 2.15; V
